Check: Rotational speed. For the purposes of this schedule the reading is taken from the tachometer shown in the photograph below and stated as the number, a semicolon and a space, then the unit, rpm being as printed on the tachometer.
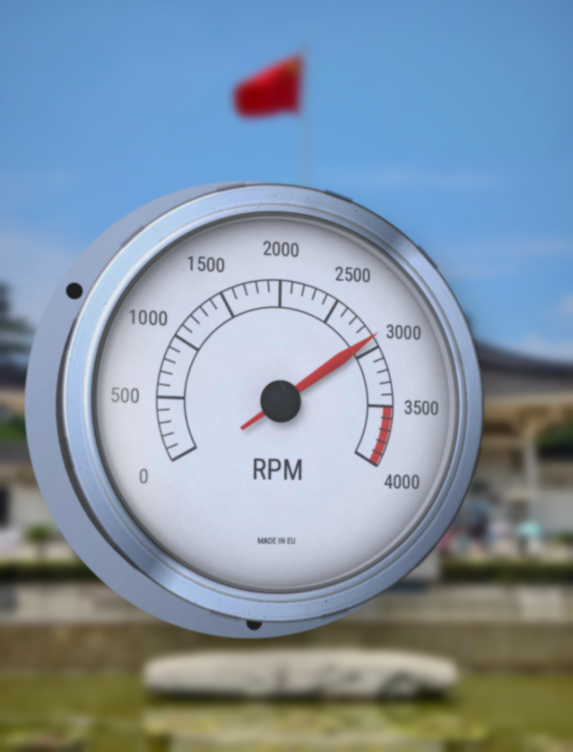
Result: 2900; rpm
